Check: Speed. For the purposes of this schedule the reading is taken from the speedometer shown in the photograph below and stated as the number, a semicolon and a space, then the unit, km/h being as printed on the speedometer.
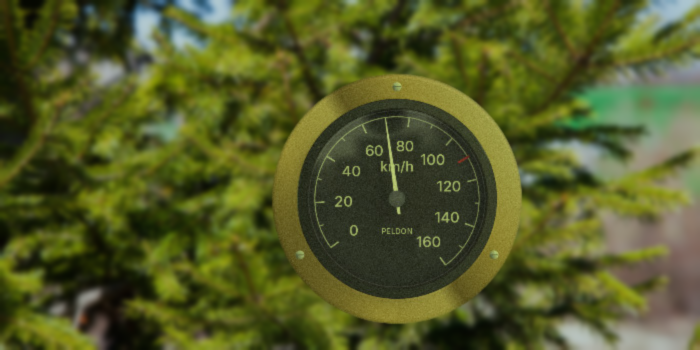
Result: 70; km/h
